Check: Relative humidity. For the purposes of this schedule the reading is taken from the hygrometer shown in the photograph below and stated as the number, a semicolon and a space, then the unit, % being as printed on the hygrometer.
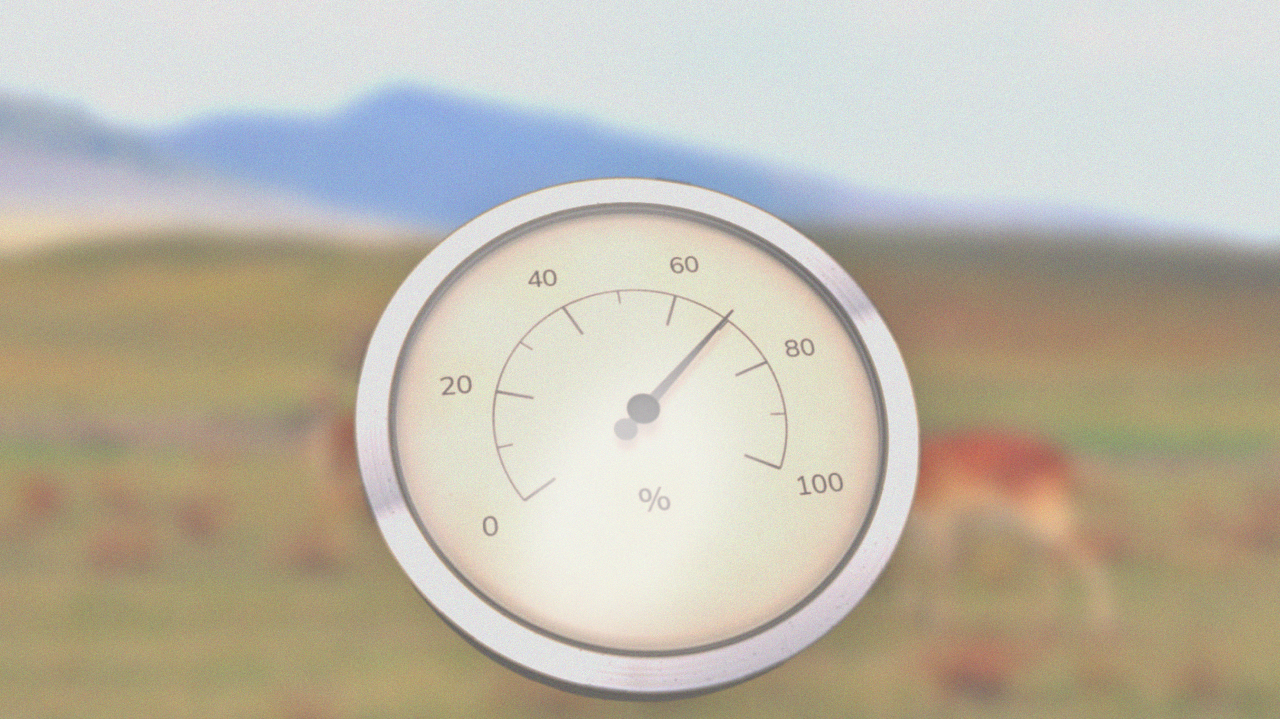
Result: 70; %
